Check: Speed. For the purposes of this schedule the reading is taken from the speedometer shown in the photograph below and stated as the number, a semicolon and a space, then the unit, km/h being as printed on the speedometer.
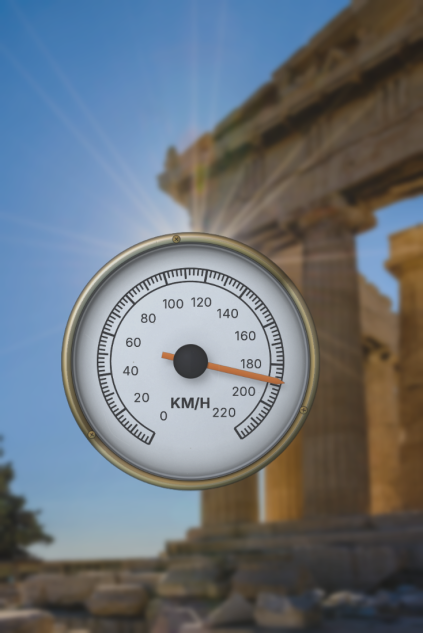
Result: 188; km/h
